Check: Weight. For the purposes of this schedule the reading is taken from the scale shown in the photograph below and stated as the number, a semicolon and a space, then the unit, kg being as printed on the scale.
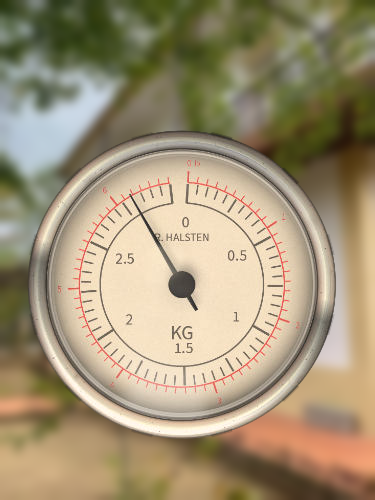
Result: 2.8; kg
